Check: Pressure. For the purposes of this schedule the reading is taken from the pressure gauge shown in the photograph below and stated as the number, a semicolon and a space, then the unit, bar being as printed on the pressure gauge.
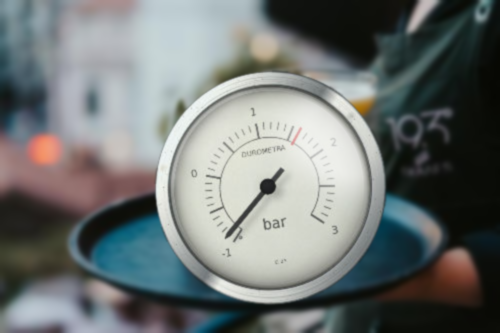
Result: -0.9; bar
